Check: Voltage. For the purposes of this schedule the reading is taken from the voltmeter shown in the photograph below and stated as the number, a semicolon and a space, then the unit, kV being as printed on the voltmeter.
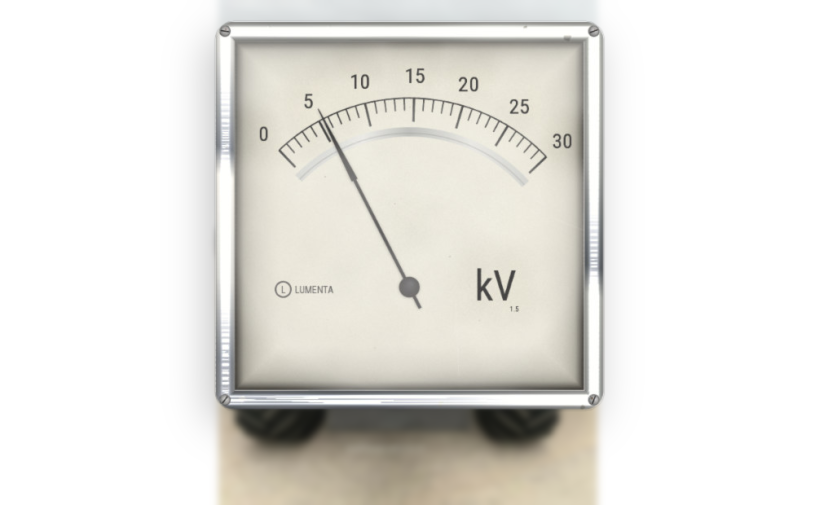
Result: 5.5; kV
